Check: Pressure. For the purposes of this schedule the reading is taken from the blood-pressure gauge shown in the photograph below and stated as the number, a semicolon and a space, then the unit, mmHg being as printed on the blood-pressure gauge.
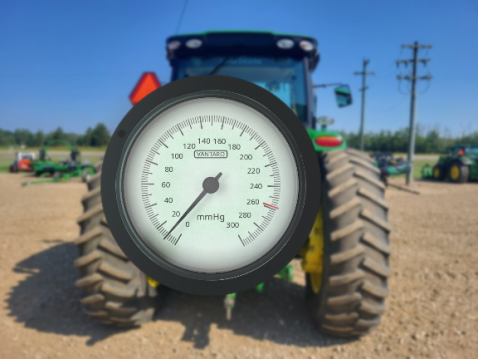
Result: 10; mmHg
